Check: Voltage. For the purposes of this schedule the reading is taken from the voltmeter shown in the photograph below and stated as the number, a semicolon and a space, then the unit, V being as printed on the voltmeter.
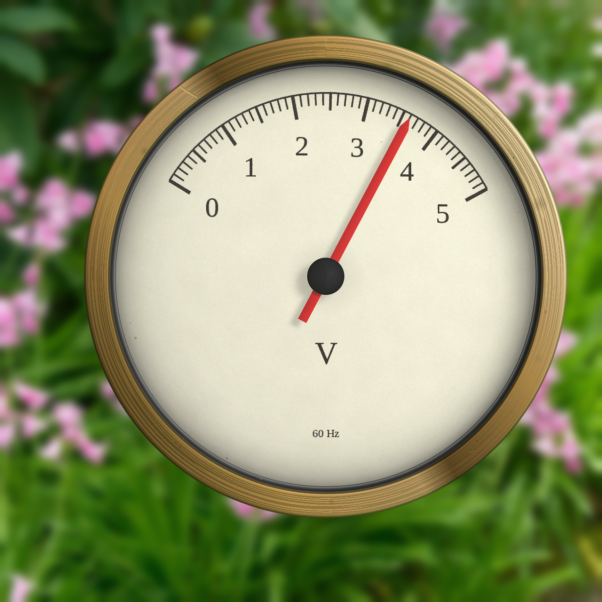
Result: 3.6; V
